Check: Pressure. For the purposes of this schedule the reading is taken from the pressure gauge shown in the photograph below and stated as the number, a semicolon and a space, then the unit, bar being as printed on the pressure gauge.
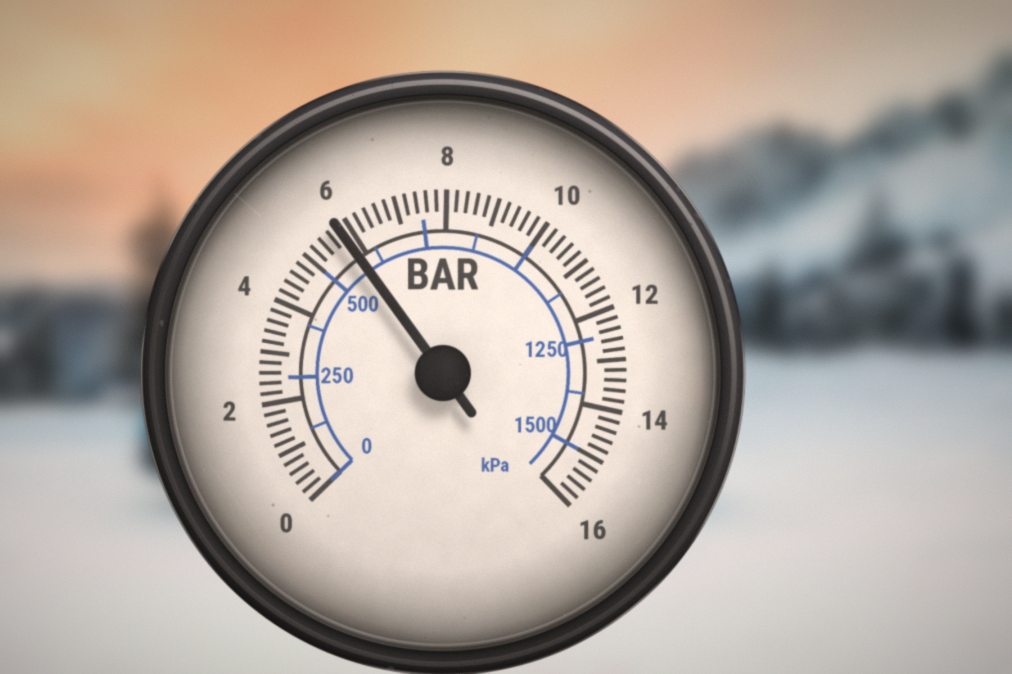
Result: 5.8; bar
